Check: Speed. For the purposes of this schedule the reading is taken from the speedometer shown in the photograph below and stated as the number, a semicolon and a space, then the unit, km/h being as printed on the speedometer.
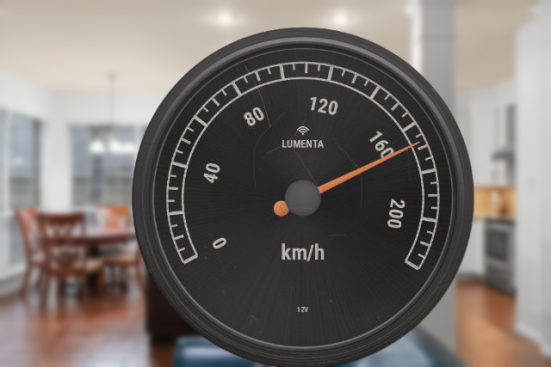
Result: 167.5; km/h
